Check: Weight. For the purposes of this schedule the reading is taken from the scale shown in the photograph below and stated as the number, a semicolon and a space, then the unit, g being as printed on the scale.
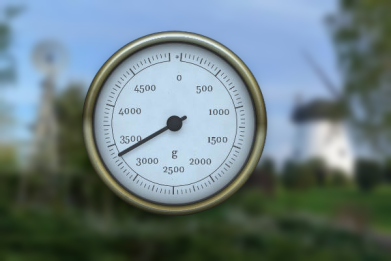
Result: 3350; g
